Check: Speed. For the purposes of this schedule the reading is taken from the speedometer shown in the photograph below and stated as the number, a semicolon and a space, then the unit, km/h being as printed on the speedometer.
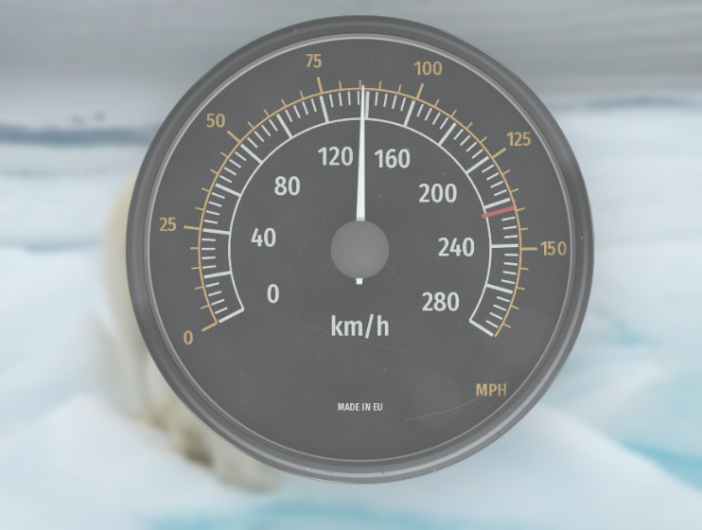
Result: 138; km/h
